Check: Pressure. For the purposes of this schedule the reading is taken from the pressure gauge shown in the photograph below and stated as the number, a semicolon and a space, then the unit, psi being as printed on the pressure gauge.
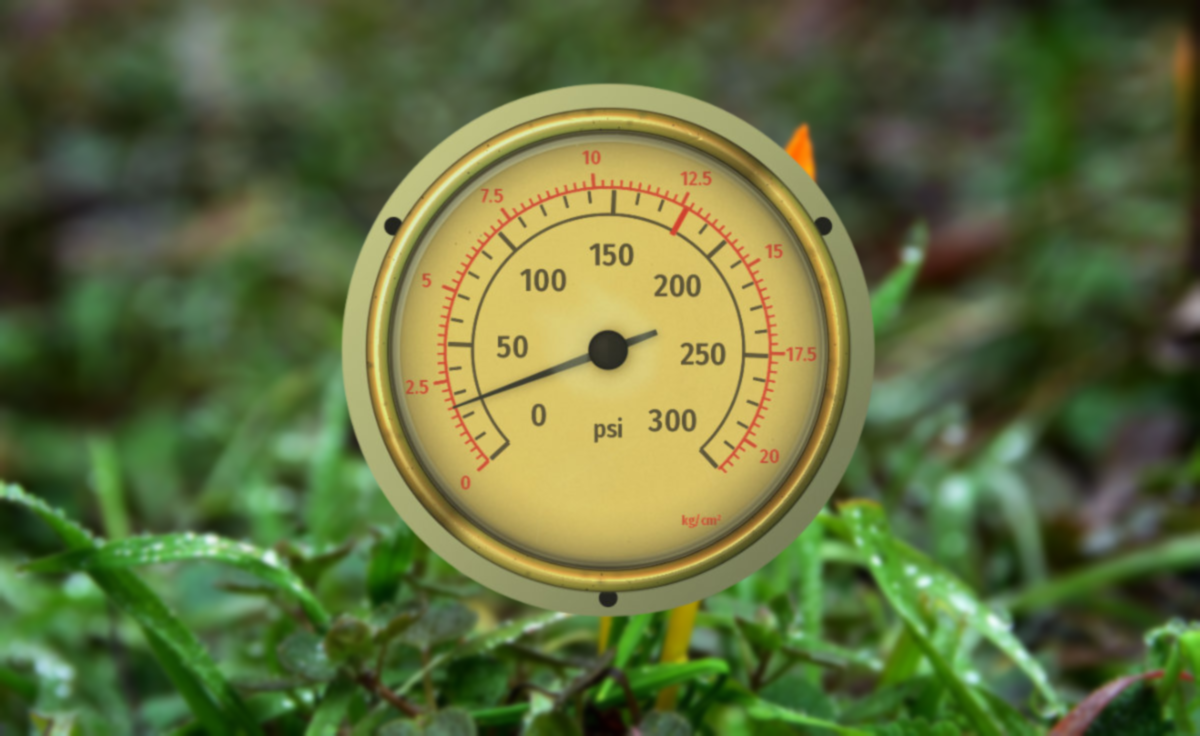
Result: 25; psi
